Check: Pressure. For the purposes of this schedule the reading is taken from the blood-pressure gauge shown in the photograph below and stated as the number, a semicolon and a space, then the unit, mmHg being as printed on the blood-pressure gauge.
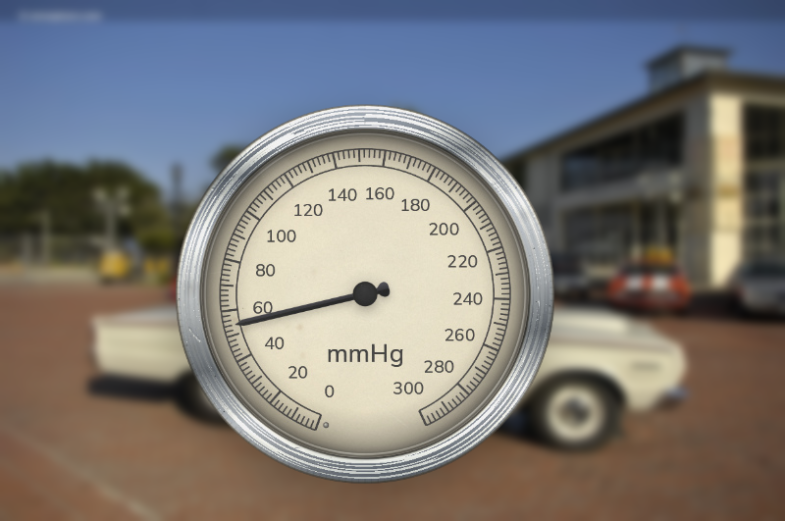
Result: 54; mmHg
